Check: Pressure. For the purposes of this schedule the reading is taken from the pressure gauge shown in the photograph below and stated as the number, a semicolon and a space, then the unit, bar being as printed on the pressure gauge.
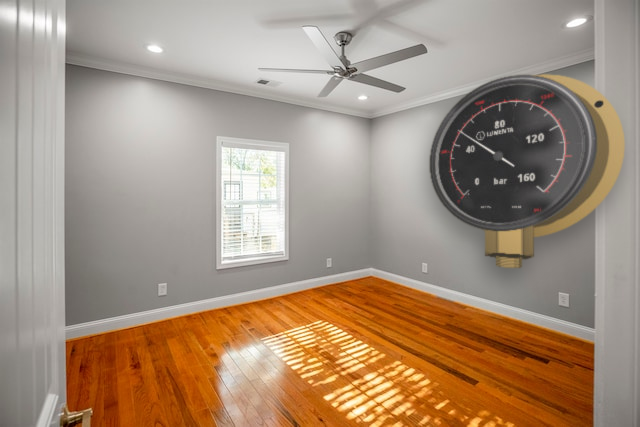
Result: 50; bar
